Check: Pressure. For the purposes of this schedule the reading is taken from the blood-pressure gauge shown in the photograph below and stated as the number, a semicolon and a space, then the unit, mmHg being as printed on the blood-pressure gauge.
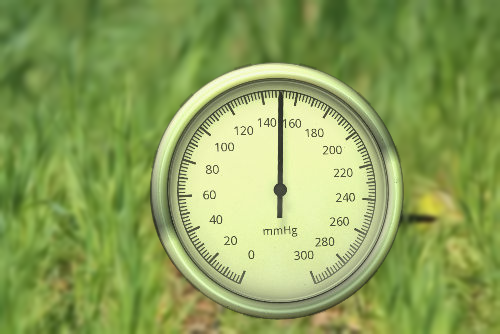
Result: 150; mmHg
